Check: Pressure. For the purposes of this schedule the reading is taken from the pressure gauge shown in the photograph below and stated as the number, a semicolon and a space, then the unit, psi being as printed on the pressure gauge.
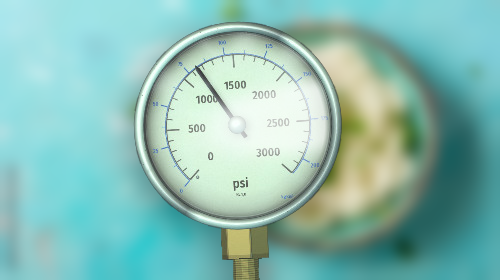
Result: 1150; psi
